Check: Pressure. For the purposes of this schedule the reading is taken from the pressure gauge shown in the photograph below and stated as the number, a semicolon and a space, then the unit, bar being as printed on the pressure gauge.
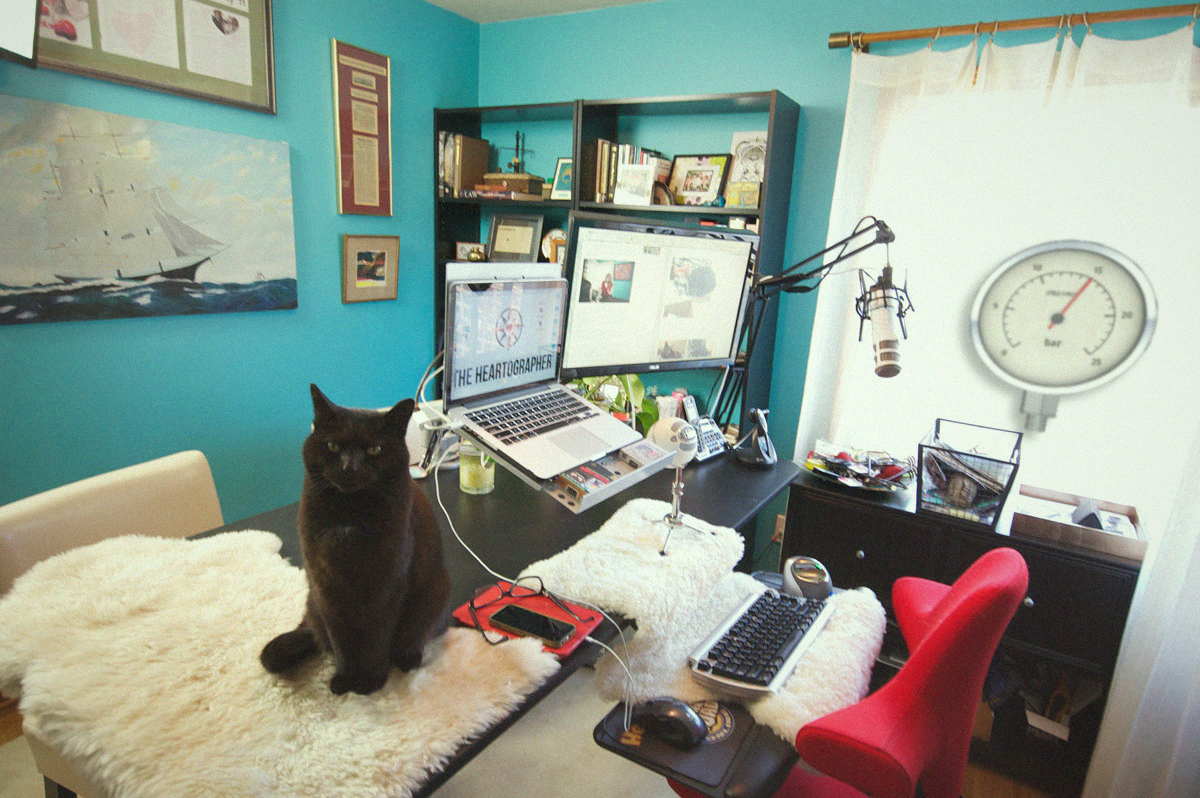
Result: 15; bar
